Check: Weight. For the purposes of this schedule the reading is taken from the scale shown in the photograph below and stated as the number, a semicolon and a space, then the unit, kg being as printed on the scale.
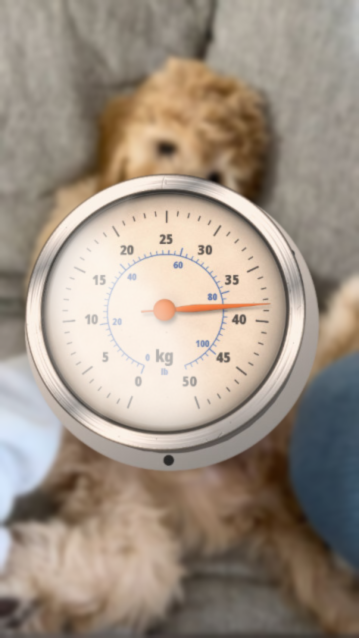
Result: 38.5; kg
